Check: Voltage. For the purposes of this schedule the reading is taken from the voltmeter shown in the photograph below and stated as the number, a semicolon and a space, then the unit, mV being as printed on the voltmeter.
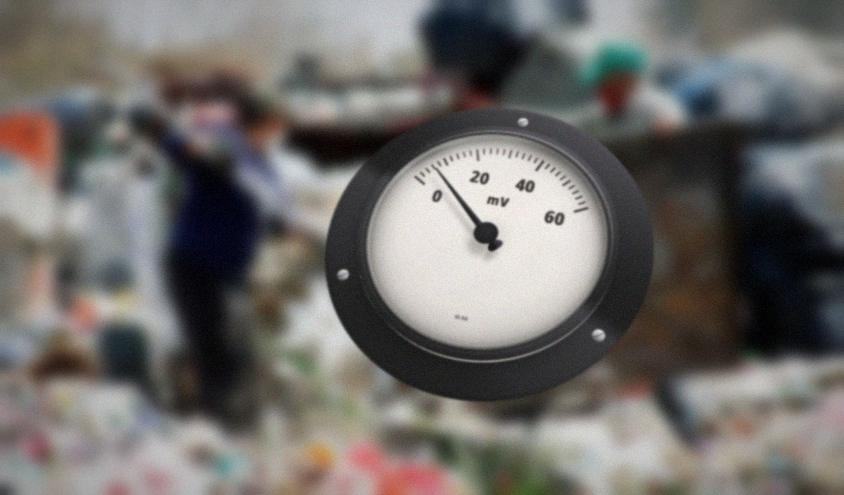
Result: 6; mV
